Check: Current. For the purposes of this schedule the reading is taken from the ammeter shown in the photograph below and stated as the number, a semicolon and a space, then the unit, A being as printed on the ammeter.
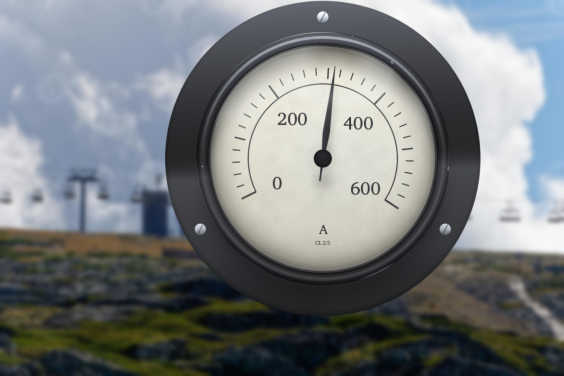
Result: 310; A
